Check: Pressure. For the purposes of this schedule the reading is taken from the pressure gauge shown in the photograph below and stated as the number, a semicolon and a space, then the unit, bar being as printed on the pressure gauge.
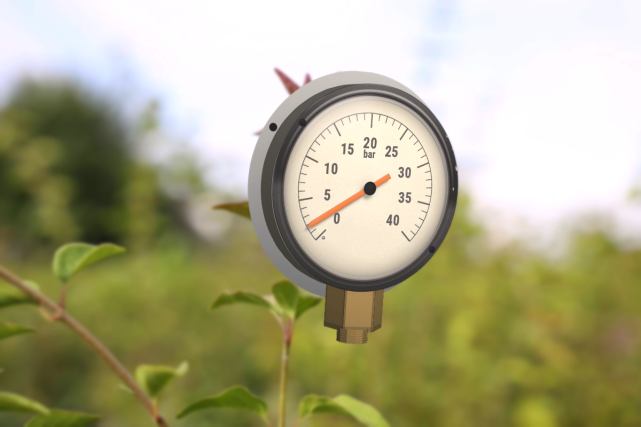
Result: 2; bar
